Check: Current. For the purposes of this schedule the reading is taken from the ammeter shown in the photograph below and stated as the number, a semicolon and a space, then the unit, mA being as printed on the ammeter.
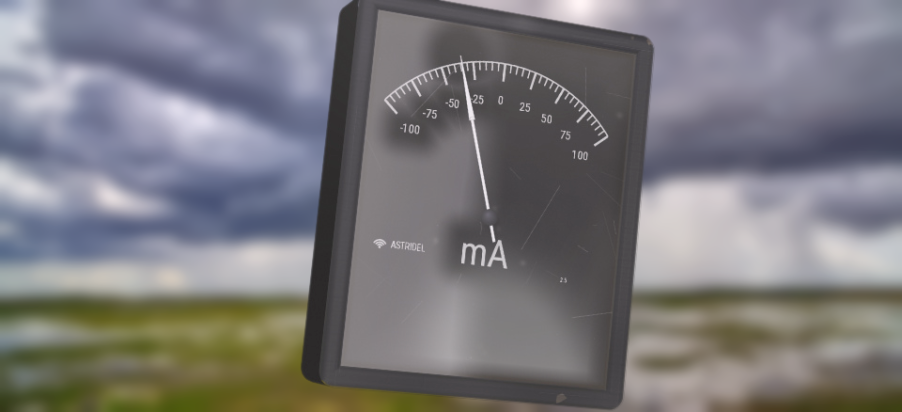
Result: -35; mA
